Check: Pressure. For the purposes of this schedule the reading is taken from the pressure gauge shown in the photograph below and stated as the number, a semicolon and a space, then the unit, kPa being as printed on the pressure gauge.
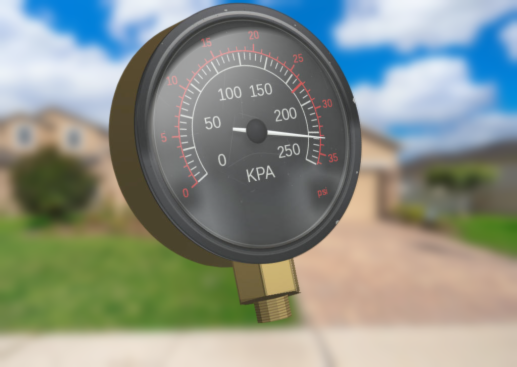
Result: 230; kPa
